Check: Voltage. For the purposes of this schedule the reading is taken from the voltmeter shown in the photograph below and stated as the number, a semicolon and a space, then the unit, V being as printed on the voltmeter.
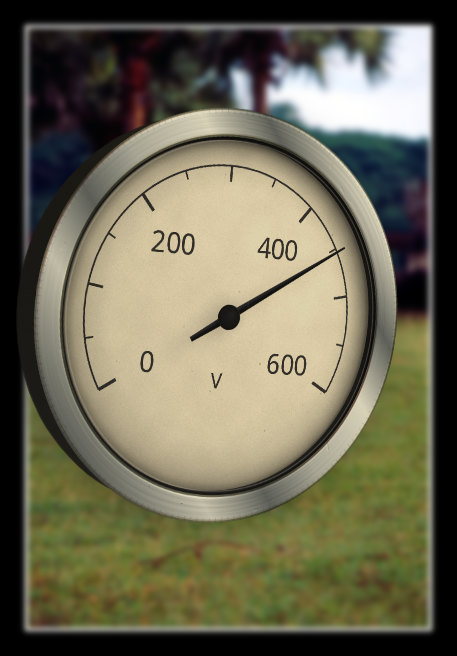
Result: 450; V
